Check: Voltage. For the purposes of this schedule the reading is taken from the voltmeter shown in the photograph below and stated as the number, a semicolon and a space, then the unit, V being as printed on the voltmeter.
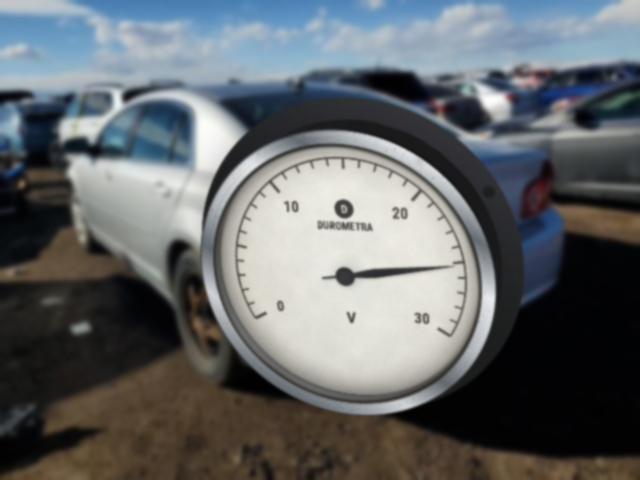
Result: 25; V
